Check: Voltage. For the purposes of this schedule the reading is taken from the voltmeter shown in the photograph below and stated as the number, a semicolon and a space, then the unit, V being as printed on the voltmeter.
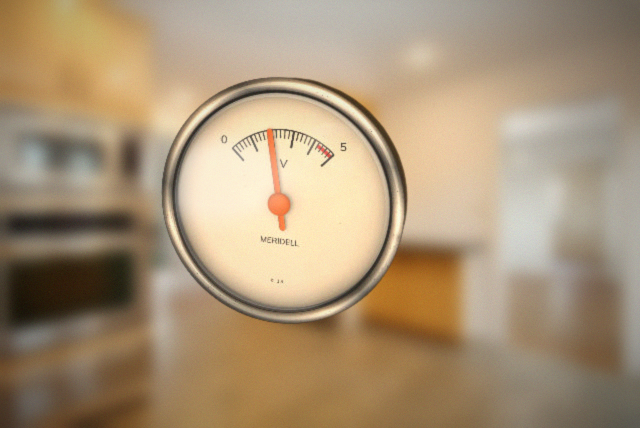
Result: 2; V
